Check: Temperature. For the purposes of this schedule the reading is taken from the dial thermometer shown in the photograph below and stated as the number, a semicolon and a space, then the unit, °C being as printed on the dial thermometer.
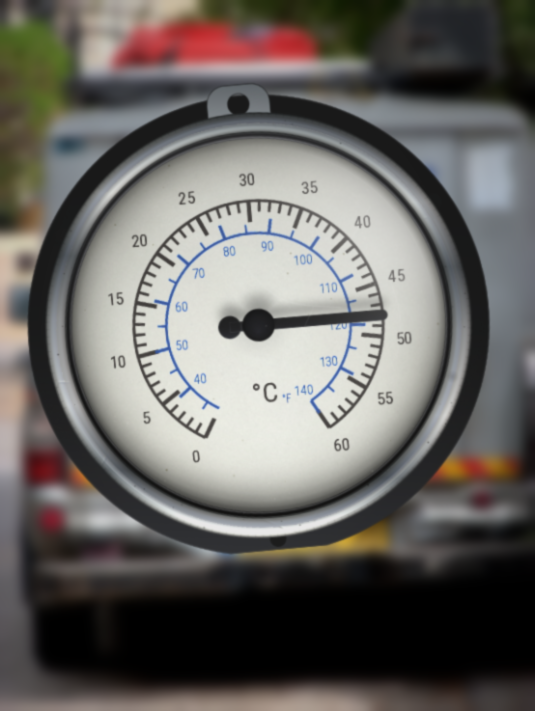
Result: 48; °C
